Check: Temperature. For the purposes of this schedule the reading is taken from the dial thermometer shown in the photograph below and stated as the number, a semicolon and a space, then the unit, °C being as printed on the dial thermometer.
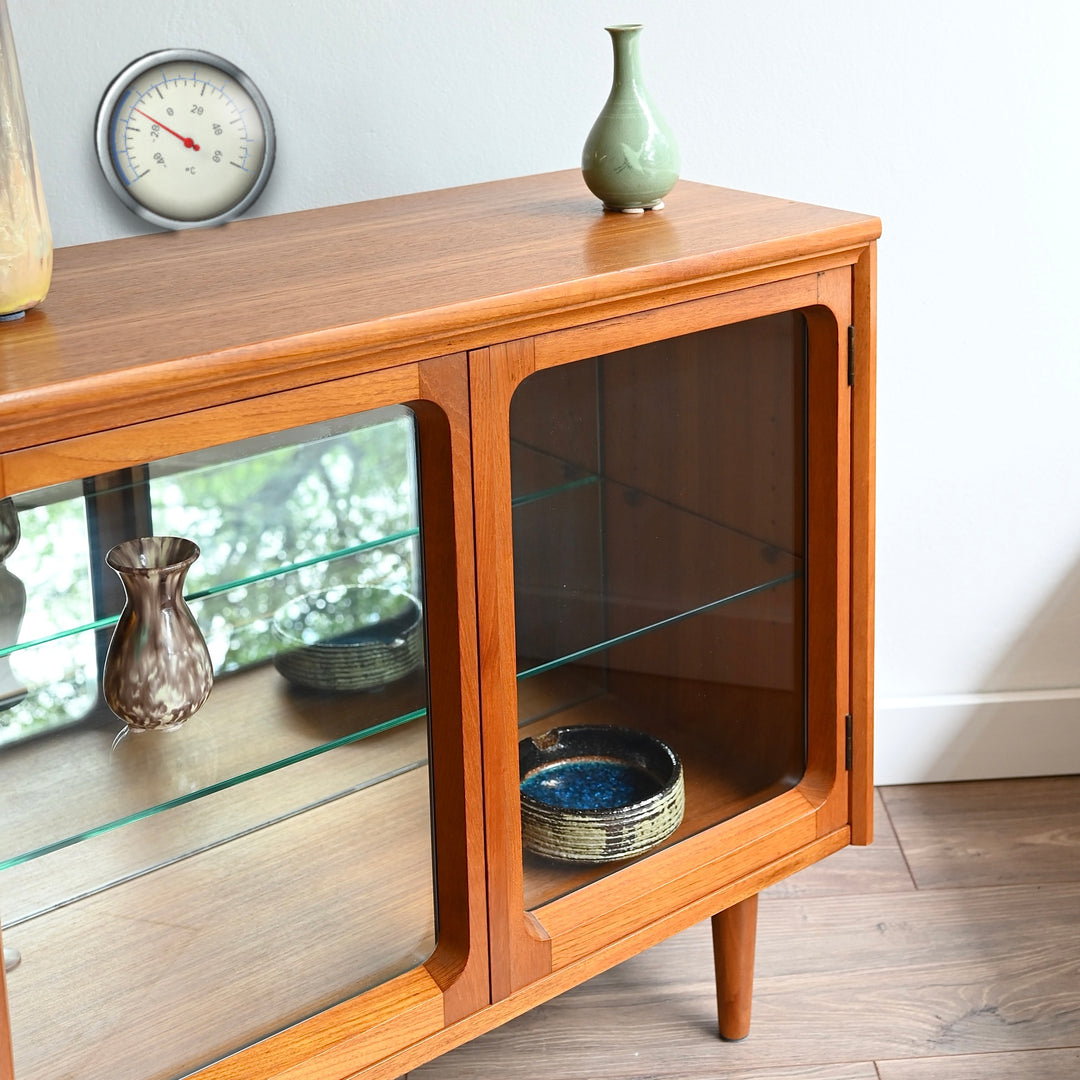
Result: -12; °C
